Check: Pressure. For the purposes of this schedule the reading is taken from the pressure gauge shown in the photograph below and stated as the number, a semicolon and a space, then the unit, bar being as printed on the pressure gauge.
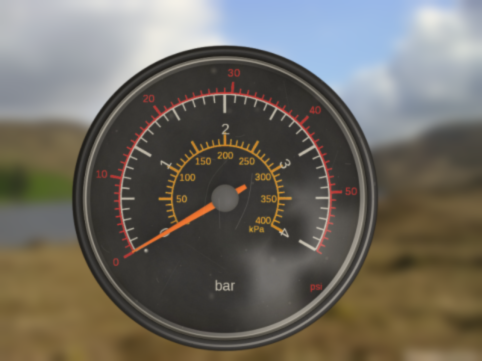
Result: 0; bar
